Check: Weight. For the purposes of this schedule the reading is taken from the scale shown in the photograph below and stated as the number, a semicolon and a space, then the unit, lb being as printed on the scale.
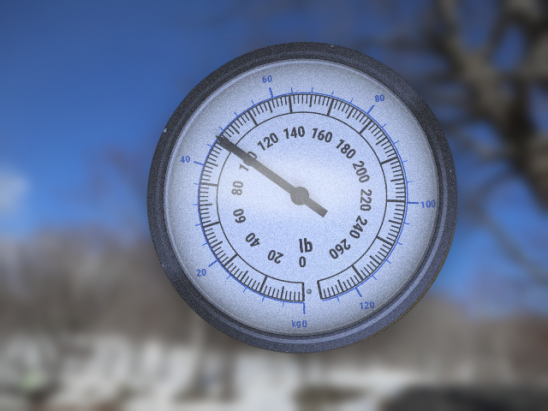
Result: 102; lb
